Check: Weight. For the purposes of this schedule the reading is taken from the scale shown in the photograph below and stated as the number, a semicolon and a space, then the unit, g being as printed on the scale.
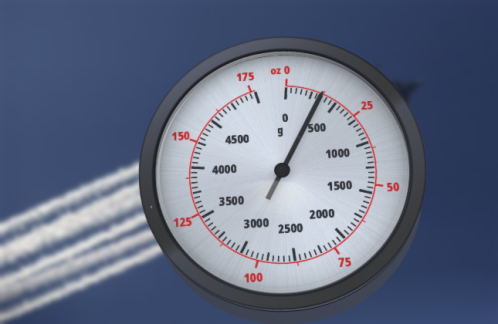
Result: 350; g
